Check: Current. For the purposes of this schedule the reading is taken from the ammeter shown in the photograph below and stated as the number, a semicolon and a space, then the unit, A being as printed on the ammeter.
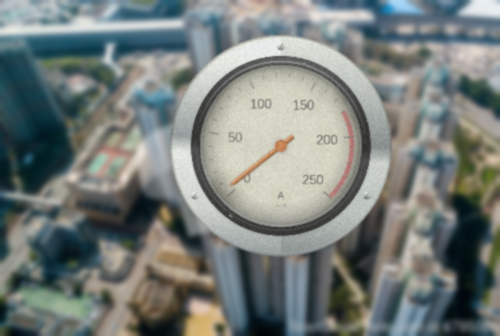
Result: 5; A
